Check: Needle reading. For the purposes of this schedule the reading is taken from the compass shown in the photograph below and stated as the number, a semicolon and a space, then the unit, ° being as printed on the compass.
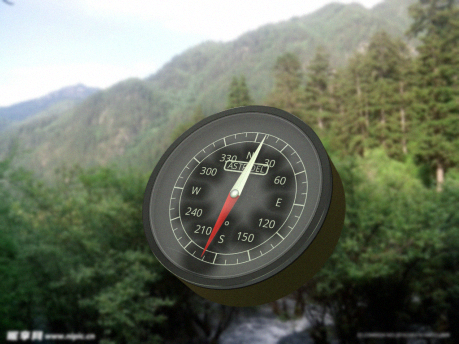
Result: 190; °
